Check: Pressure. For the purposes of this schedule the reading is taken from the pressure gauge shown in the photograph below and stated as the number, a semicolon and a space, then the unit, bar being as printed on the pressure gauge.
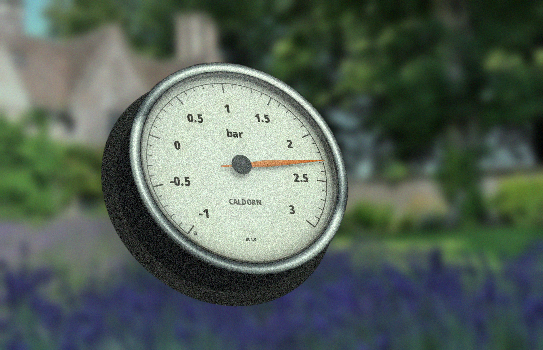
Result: 2.3; bar
